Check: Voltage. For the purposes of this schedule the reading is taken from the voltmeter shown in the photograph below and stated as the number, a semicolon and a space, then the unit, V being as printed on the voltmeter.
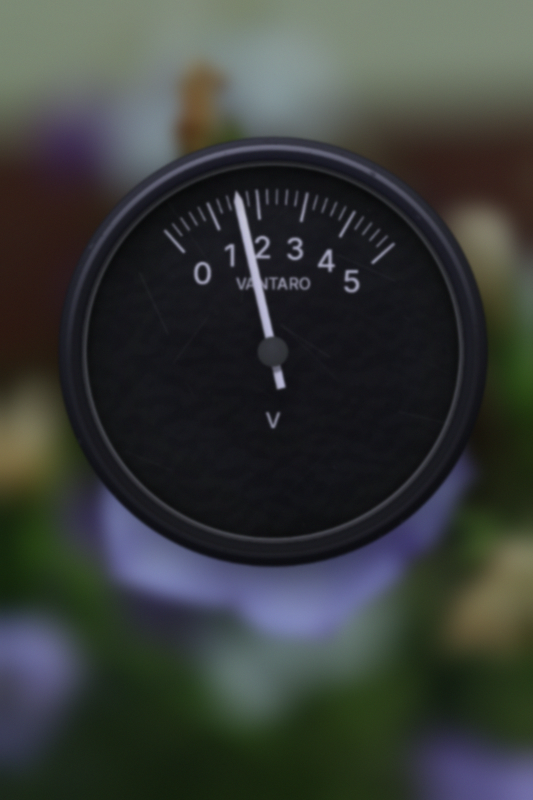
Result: 1.6; V
